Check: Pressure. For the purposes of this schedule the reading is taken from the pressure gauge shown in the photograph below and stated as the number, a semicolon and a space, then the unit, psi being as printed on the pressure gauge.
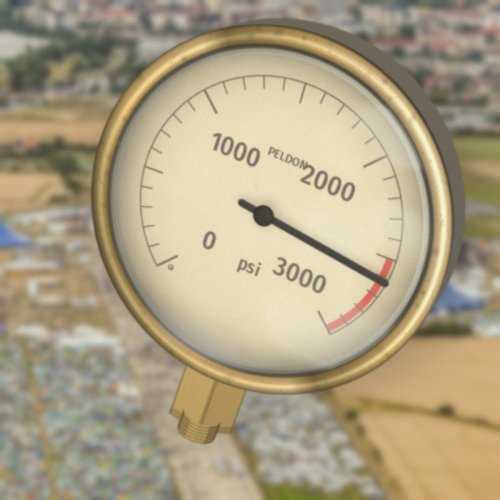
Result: 2600; psi
